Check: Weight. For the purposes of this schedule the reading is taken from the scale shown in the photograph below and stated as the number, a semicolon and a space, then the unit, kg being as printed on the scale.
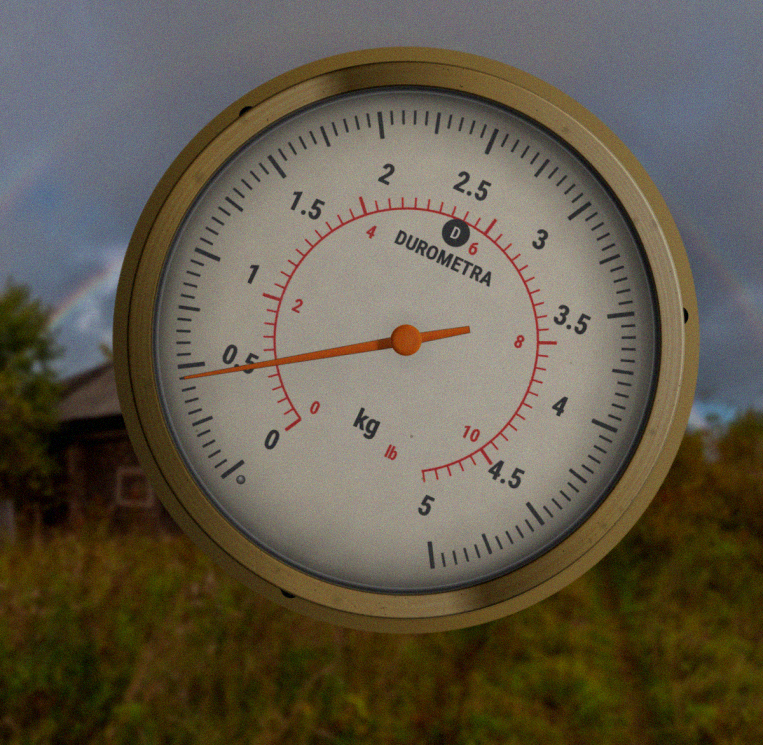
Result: 0.45; kg
